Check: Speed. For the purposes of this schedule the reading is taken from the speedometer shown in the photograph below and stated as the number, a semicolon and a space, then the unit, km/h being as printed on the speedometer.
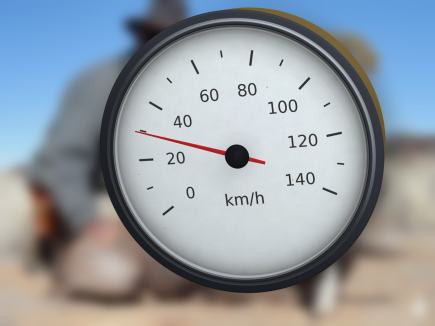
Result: 30; km/h
